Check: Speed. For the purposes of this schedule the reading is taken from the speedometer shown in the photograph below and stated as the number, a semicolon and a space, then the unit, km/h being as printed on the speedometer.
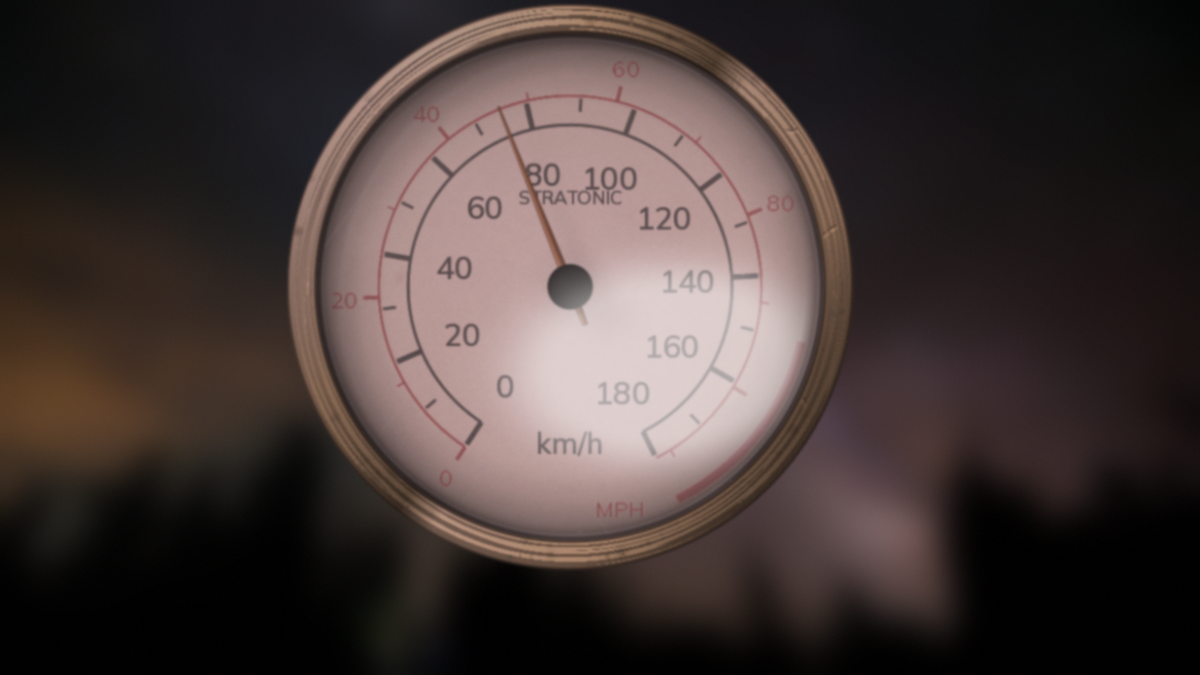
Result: 75; km/h
